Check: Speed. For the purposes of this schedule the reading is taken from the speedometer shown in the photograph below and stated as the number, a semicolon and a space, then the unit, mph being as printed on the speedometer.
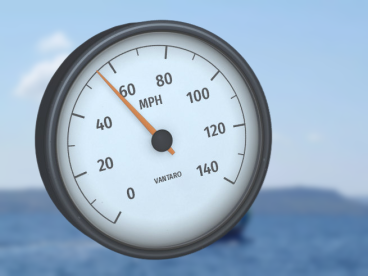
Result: 55; mph
